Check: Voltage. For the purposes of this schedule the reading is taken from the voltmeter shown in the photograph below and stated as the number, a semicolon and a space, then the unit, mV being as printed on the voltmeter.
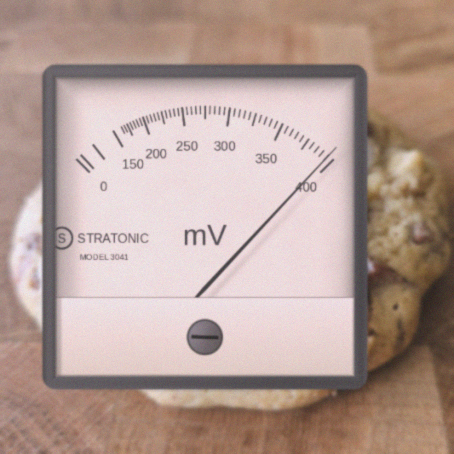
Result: 395; mV
